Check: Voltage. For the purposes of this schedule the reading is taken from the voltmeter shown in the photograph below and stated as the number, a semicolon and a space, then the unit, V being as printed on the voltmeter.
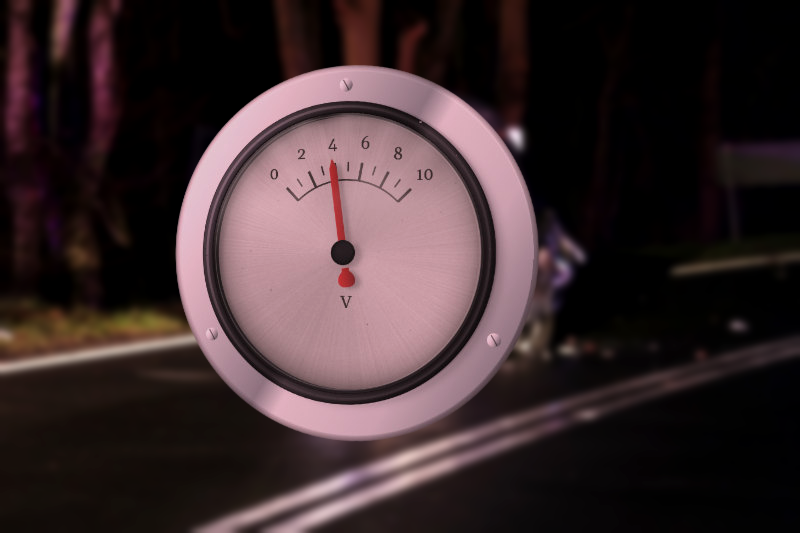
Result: 4; V
